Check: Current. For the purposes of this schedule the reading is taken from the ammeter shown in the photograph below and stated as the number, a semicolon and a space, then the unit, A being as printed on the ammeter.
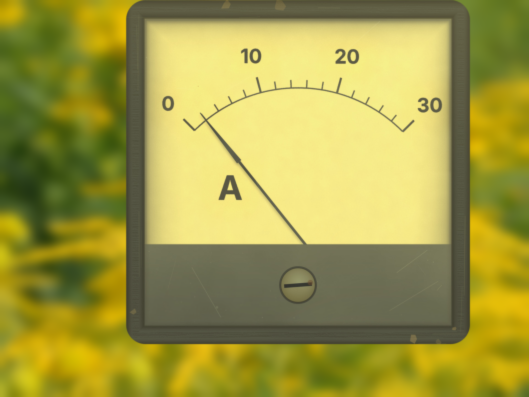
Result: 2; A
